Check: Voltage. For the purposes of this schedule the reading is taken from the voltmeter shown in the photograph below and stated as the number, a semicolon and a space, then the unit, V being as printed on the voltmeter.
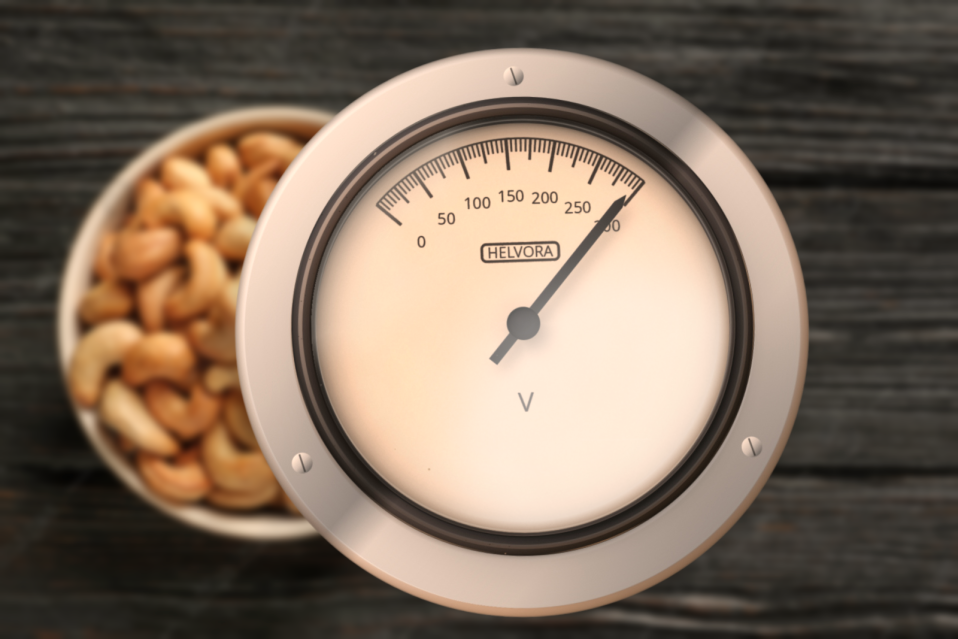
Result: 295; V
